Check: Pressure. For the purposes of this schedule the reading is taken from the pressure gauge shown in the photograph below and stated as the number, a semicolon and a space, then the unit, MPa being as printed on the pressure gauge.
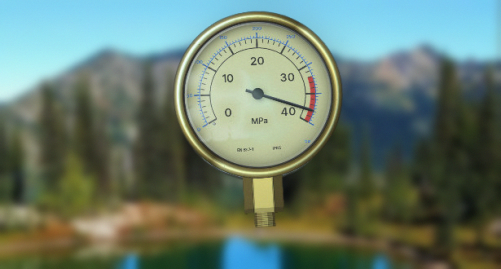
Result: 38; MPa
